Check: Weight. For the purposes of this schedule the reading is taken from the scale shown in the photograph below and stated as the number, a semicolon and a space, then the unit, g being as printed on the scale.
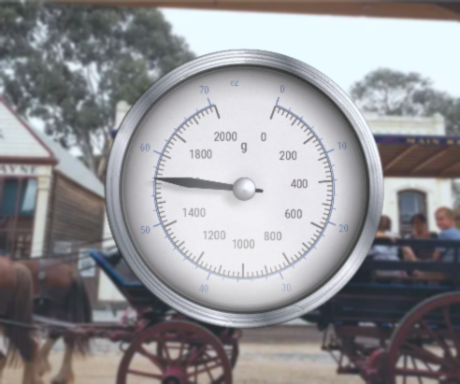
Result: 1600; g
